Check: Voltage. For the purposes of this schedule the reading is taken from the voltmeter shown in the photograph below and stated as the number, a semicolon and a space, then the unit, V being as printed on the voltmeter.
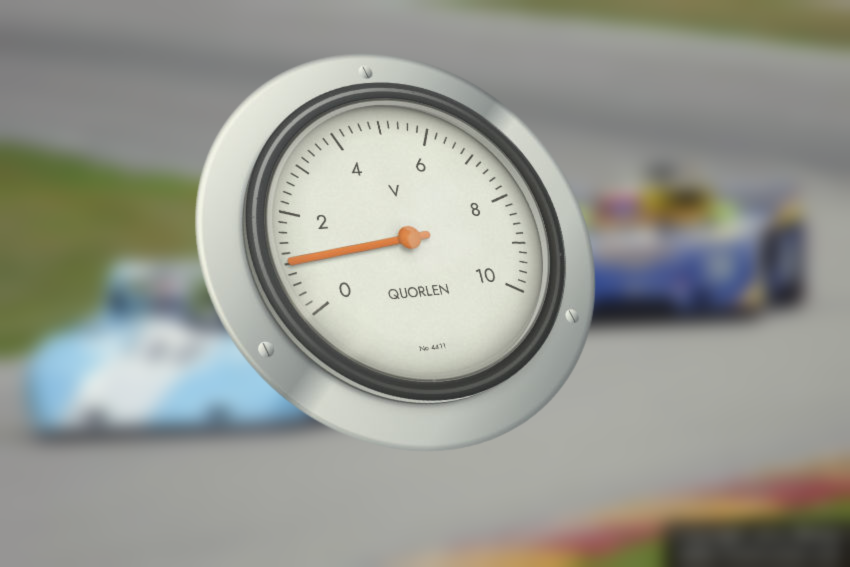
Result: 1; V
